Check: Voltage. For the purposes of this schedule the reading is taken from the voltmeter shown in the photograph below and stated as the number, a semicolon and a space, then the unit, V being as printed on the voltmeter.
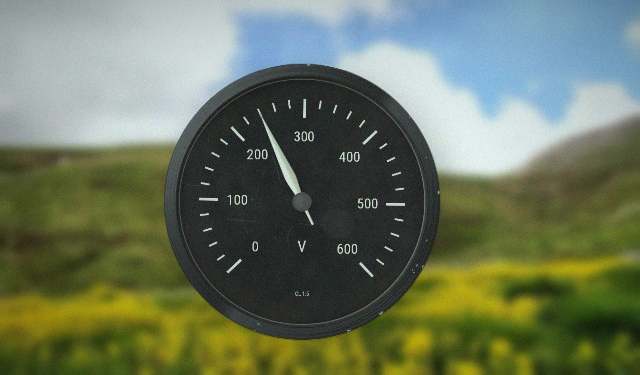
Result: 240; V
